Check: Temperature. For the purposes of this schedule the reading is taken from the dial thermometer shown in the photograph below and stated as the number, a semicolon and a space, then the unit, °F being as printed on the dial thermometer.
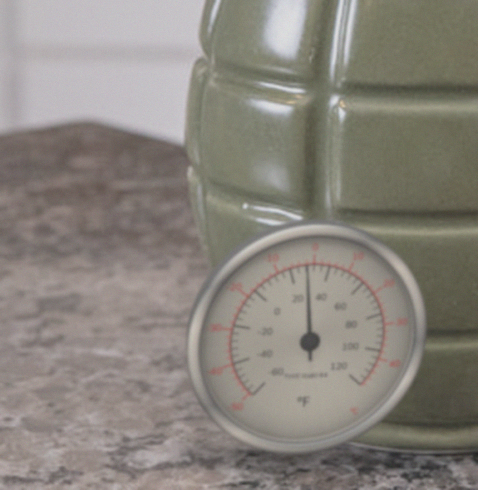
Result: 28; °F
